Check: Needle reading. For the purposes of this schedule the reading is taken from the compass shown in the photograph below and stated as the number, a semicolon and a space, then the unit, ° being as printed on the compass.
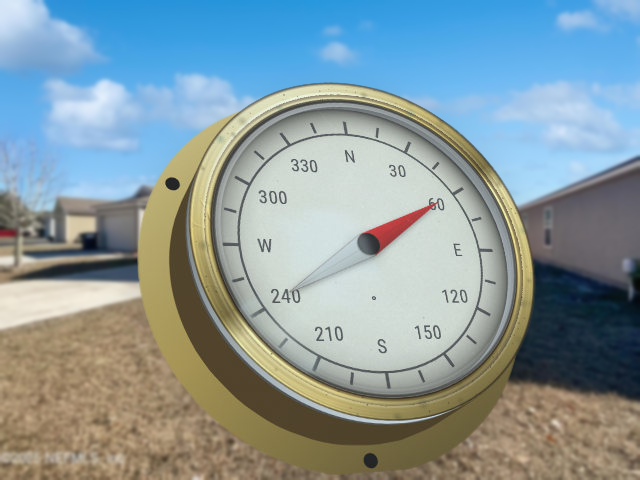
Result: 60; °
